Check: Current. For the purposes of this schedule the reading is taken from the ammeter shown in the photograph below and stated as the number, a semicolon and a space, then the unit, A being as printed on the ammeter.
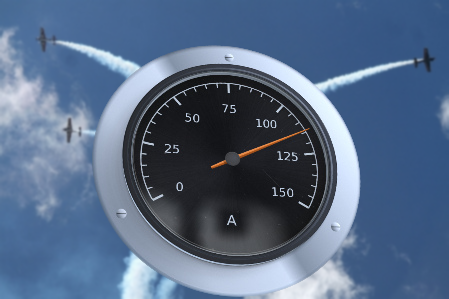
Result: 115; A
